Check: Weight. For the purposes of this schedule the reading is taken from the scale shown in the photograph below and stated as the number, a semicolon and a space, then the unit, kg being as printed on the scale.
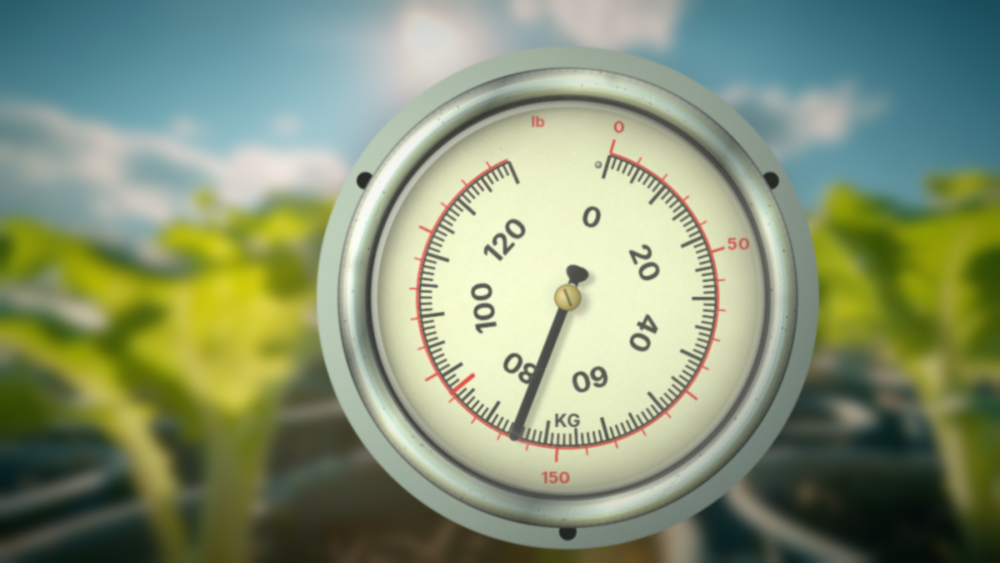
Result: 75; kg
